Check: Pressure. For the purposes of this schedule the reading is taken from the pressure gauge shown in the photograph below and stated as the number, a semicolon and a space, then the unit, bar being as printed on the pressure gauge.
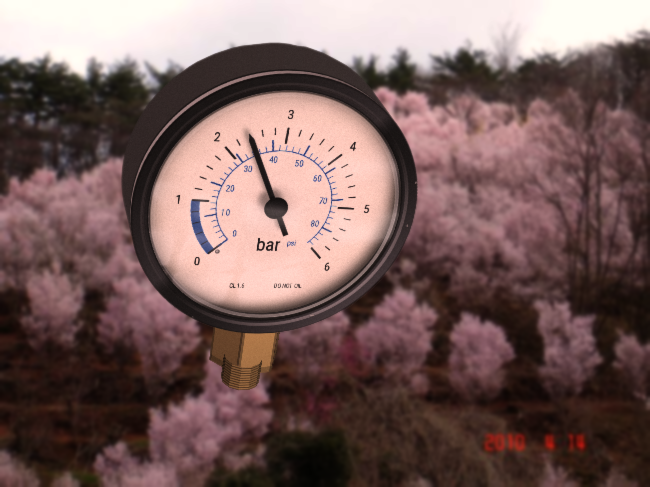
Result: 2.4; bar
